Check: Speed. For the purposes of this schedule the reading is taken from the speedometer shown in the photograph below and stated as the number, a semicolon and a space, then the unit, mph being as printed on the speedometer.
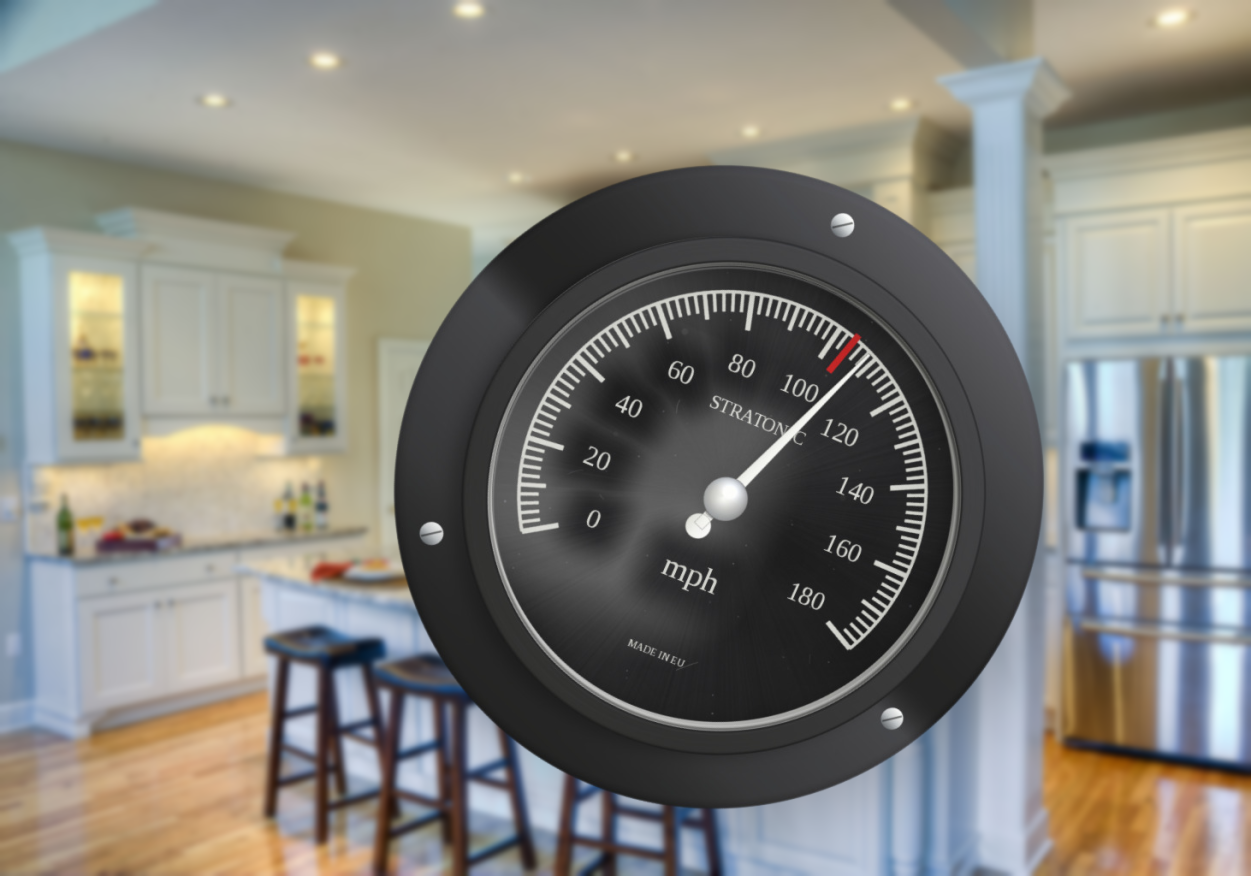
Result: 108; mph
